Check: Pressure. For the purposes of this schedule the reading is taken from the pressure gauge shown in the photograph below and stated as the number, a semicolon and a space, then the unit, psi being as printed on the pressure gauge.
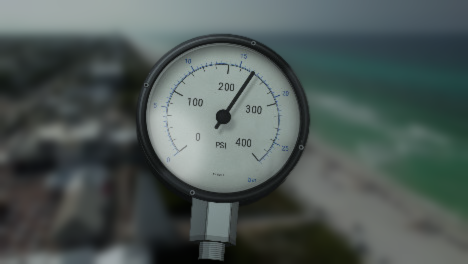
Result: 240; psi
